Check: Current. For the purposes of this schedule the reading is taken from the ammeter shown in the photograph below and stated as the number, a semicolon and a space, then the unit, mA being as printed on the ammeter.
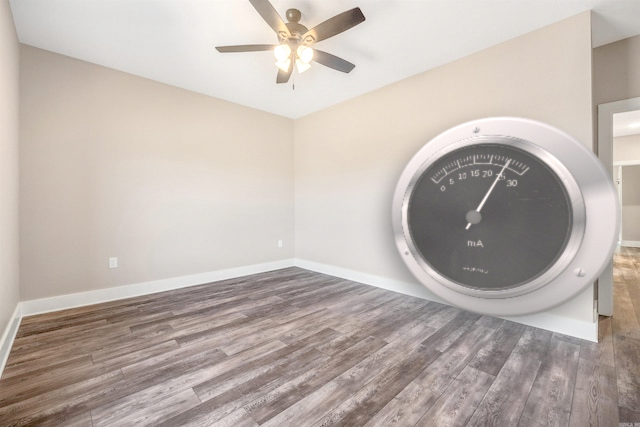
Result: 25; mA
